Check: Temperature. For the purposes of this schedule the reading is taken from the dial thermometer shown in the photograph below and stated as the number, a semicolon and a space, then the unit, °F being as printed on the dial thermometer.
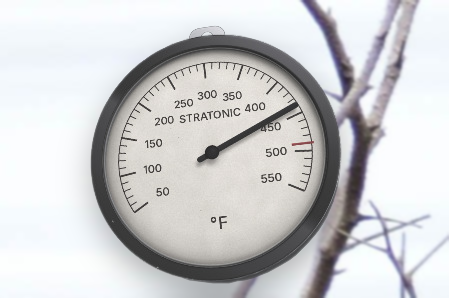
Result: 440; °F
